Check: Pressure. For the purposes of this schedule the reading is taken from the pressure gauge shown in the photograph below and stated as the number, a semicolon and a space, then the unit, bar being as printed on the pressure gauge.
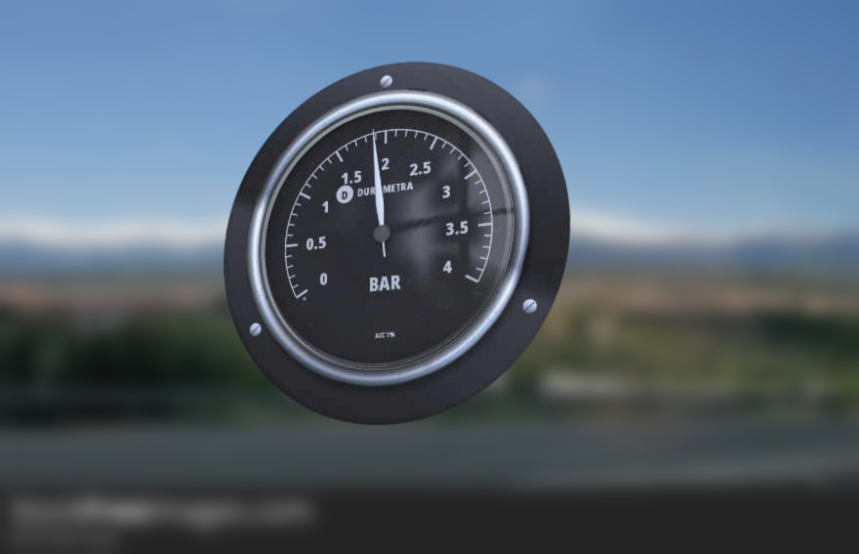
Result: 1.9; bar
